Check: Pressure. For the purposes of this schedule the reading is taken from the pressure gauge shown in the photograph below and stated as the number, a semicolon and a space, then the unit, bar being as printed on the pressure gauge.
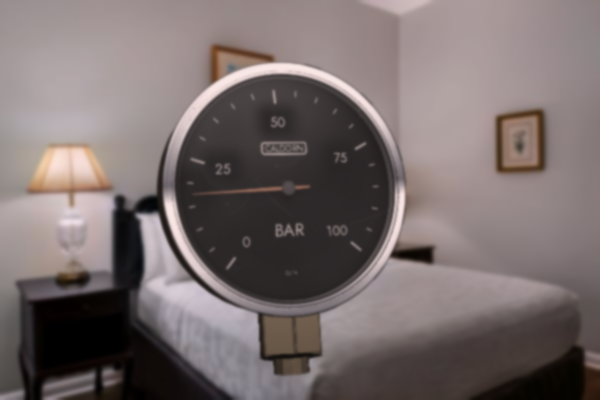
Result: 17.5; bar
